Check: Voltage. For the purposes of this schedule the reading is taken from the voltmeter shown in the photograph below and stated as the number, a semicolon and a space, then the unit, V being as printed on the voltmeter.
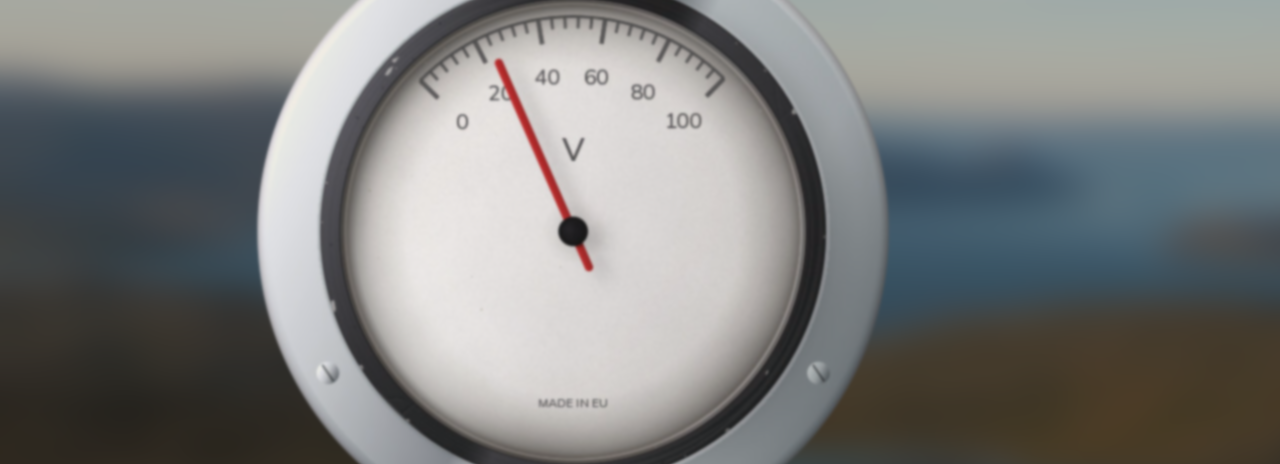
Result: 24; V
